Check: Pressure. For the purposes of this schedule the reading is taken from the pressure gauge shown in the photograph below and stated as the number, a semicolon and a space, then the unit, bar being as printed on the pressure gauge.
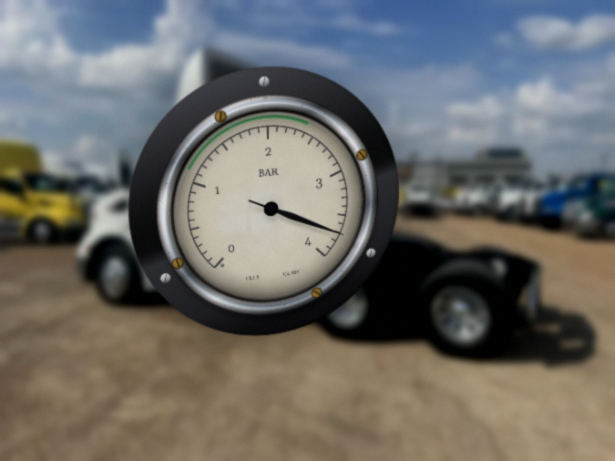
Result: 3.7; bar
